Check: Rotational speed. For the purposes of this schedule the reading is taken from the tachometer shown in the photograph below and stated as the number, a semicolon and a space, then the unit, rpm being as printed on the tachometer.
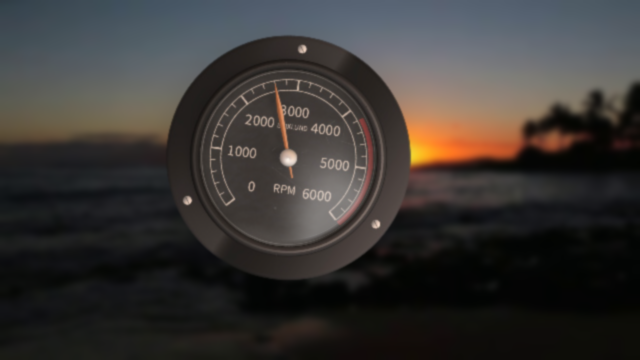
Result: 2600; rpm
